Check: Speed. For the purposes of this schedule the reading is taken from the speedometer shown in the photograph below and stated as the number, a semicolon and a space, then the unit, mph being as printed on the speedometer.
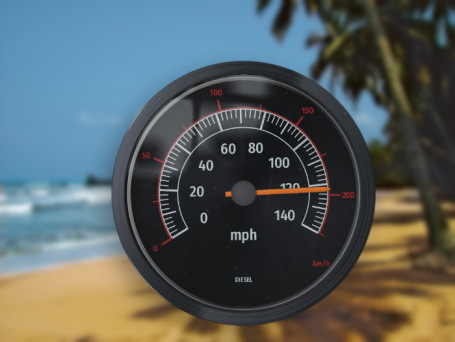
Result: 122; mph
